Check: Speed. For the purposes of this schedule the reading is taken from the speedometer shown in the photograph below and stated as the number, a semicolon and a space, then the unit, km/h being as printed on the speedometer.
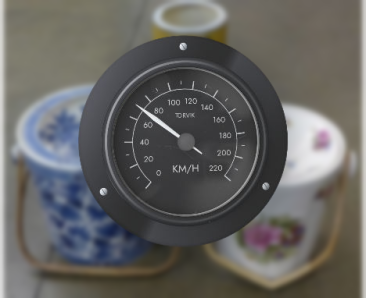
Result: 70; km/h
